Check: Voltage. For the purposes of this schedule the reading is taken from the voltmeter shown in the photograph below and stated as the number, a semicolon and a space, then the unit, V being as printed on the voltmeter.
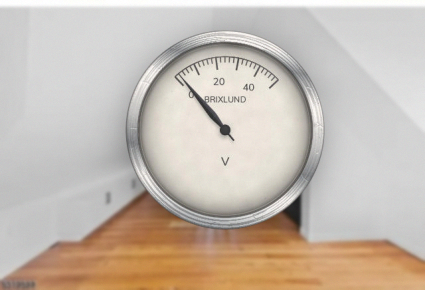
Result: 2; V
